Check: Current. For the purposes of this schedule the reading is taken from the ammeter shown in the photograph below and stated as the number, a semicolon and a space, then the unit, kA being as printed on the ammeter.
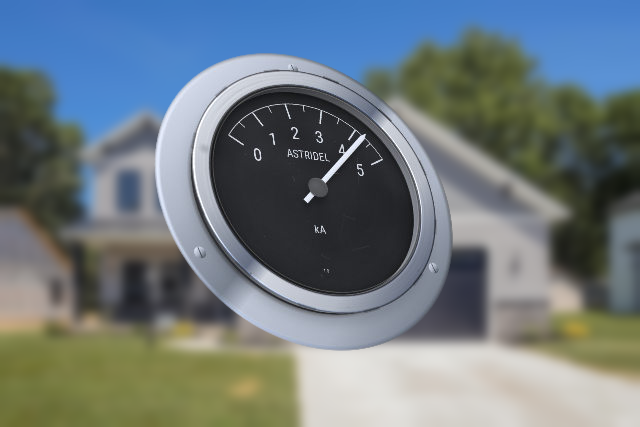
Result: 4.25; kA
